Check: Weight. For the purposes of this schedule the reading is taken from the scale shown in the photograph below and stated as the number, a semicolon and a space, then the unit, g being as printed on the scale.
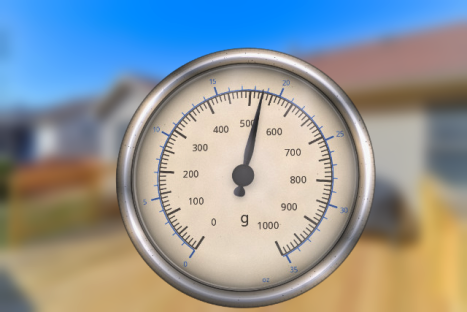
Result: 530; g
